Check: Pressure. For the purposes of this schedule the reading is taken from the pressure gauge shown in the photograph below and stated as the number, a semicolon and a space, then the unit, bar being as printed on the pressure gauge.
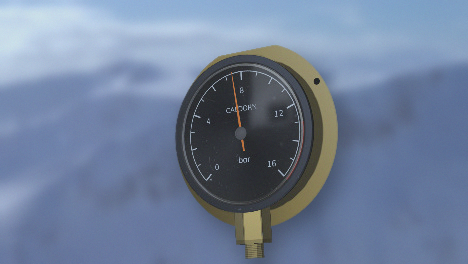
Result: 7.5; bar
